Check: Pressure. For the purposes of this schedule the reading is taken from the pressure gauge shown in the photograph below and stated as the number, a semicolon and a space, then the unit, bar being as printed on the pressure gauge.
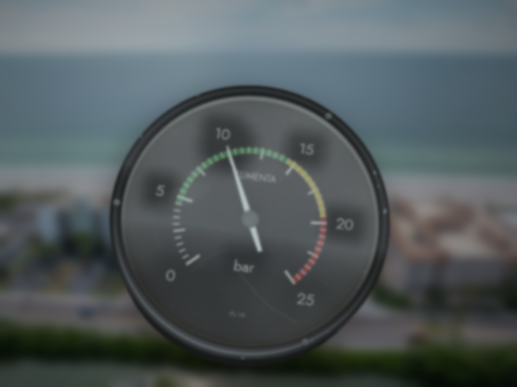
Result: 10; bar
